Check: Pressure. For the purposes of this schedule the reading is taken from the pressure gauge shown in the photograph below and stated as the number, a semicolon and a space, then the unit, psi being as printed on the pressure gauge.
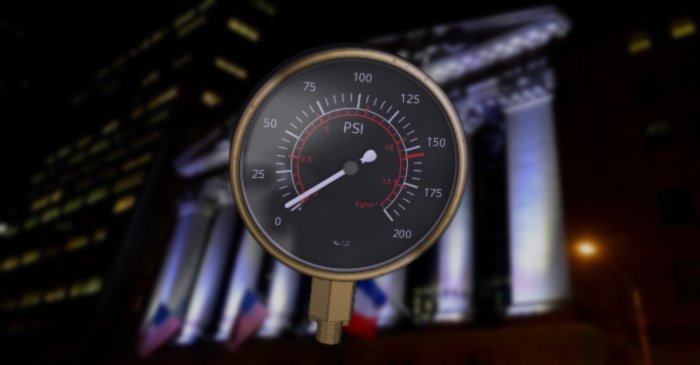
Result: 5; psi
